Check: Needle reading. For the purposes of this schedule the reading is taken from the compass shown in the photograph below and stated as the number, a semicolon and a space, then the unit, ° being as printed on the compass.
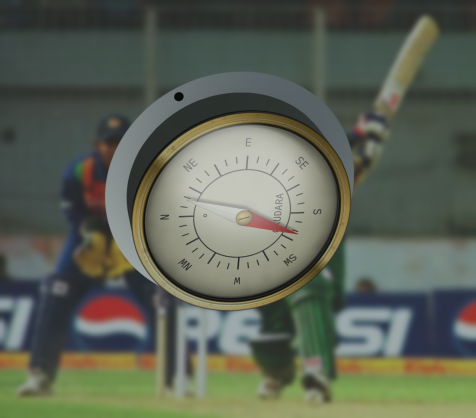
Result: 200; °
